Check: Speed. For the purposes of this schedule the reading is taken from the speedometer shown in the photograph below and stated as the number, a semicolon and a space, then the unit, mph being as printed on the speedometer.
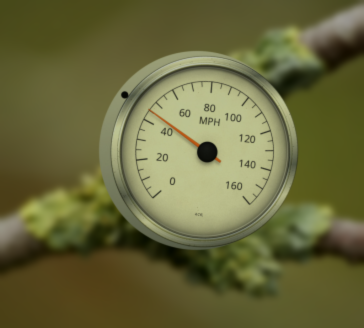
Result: 45; mph
